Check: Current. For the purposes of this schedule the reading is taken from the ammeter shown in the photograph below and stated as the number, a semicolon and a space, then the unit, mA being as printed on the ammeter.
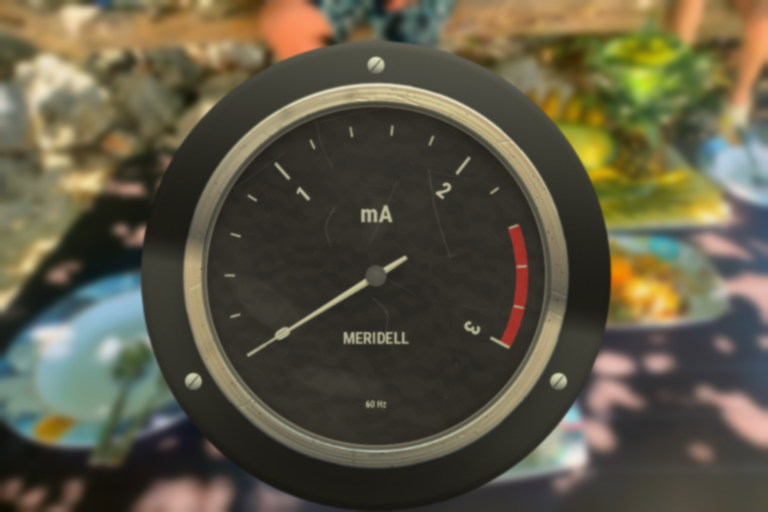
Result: 0; mA
